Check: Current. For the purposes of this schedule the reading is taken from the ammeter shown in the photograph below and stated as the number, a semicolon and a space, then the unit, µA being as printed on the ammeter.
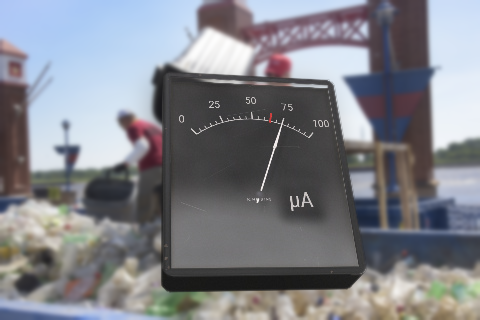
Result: 75; µA
